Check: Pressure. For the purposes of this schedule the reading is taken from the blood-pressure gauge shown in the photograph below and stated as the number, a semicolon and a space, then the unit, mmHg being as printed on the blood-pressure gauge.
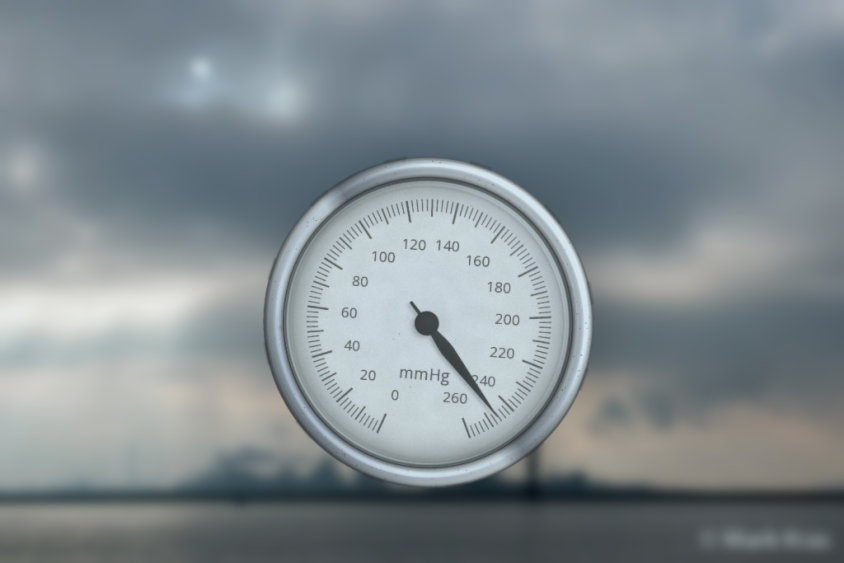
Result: 246; mmHg
